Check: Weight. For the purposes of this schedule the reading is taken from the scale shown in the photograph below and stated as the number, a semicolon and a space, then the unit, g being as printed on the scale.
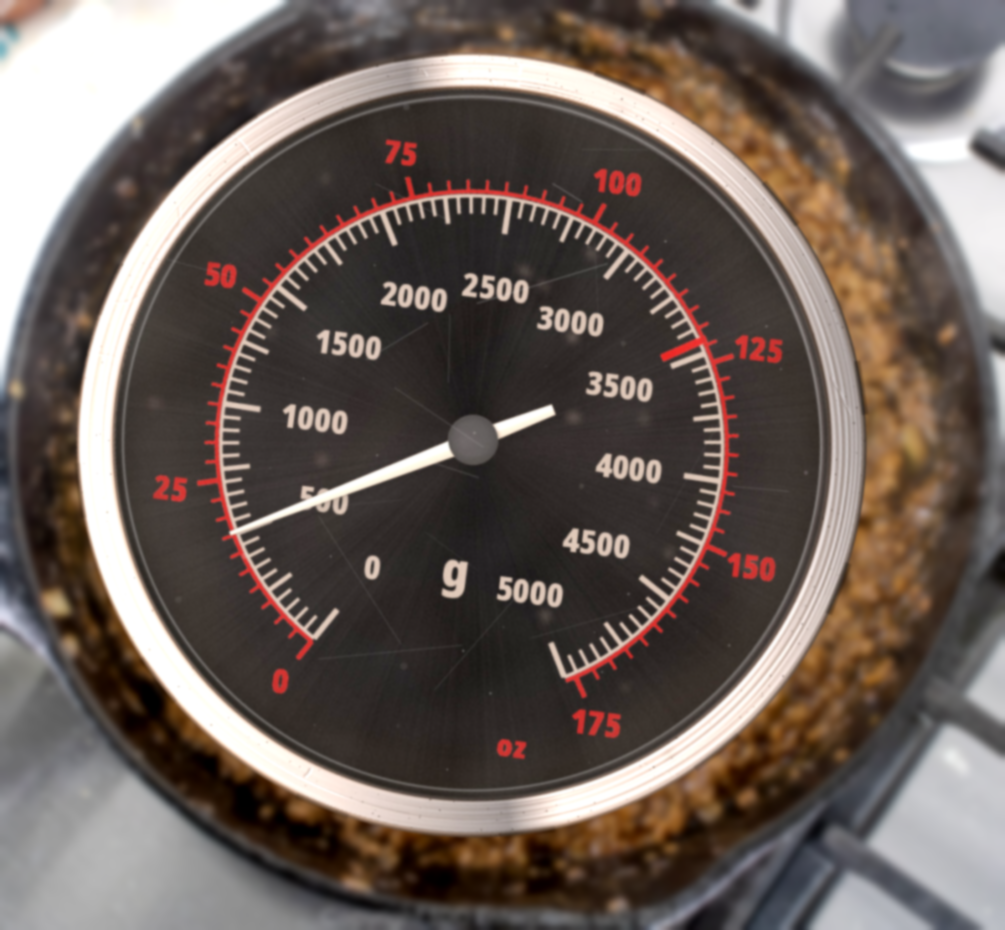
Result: 500; g
